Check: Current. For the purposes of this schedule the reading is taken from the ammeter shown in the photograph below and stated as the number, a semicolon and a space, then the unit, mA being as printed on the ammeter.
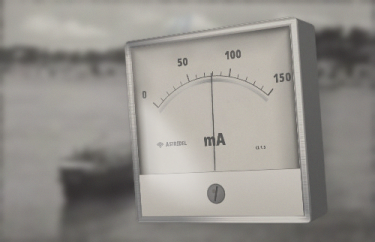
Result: 80; mA
